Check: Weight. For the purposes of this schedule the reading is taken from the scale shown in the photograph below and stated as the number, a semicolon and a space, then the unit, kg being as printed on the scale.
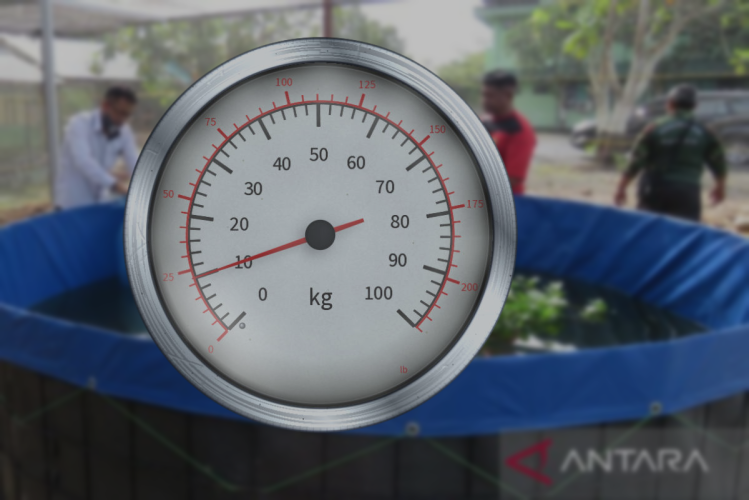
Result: 10; kg
